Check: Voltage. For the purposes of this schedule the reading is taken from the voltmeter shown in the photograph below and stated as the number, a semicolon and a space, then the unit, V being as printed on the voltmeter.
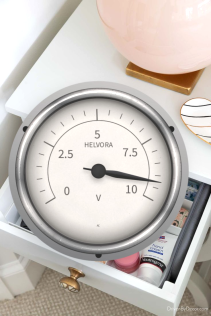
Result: 9.25; V
